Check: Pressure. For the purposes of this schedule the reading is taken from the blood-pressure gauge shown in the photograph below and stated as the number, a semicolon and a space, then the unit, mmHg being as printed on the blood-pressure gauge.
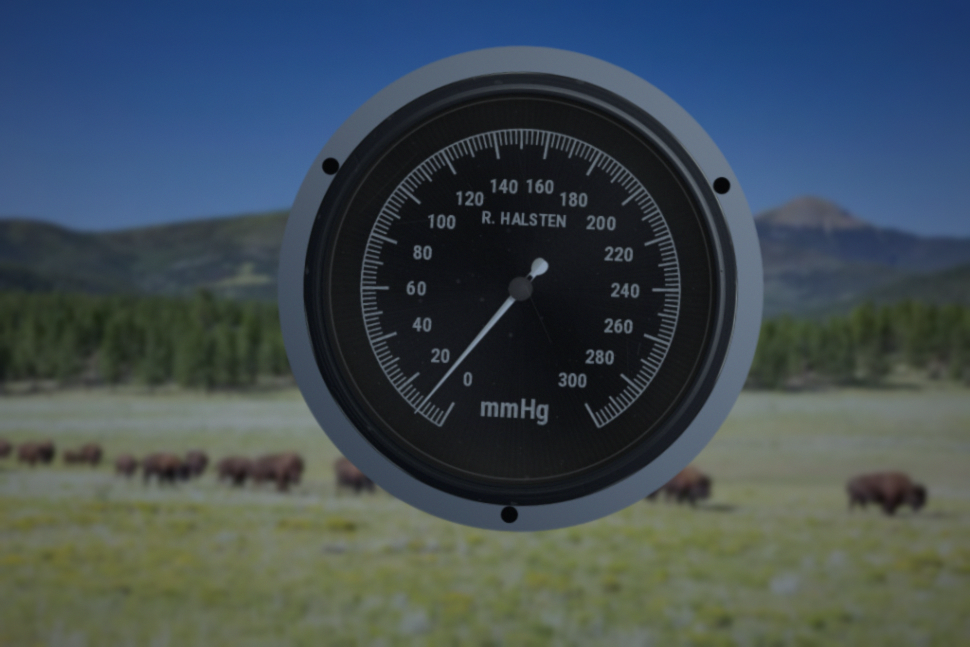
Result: 10; mmHg
